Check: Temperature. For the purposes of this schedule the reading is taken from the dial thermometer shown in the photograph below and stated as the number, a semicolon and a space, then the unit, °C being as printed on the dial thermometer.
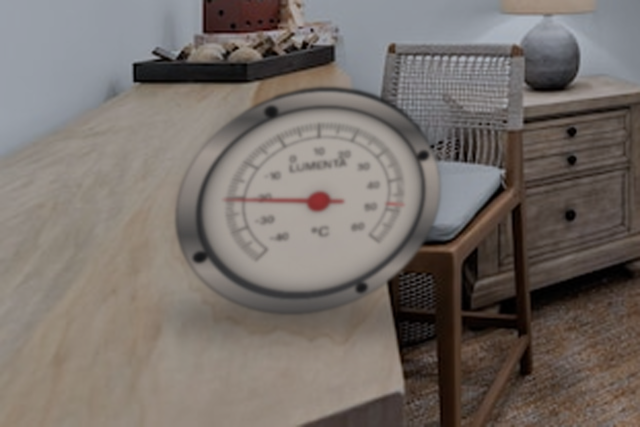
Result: -20; °C
